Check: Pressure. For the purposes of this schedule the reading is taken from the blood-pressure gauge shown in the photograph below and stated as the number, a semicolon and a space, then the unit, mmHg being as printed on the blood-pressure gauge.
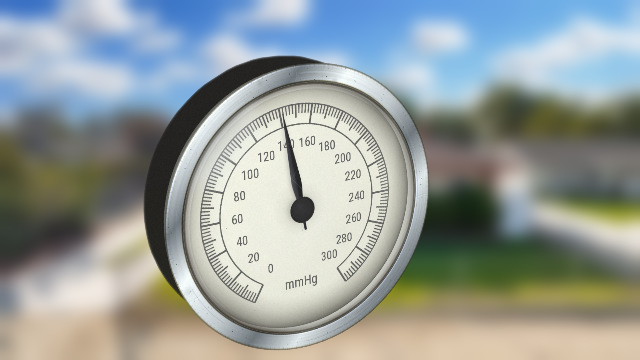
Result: 140; mmHg
